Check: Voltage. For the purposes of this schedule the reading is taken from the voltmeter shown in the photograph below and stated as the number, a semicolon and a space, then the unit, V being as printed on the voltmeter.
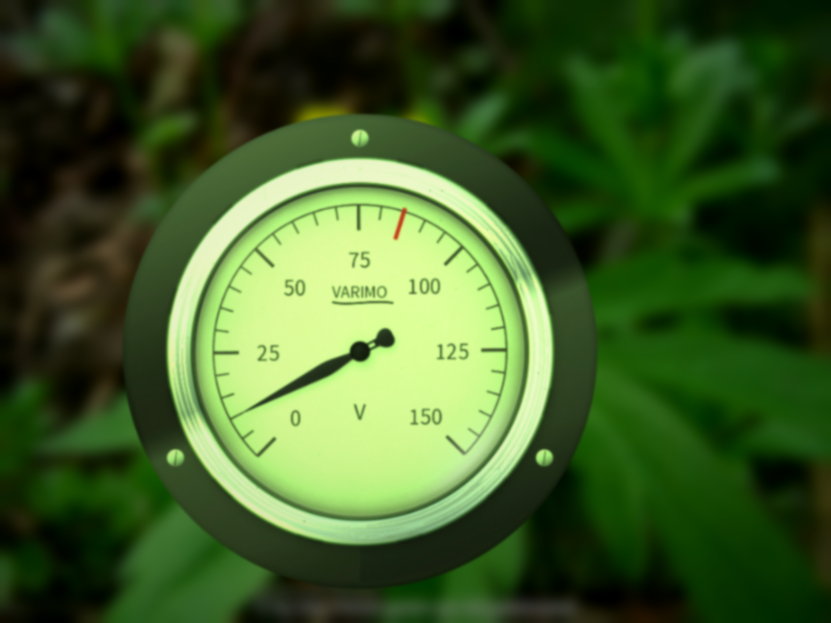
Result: 10; V
